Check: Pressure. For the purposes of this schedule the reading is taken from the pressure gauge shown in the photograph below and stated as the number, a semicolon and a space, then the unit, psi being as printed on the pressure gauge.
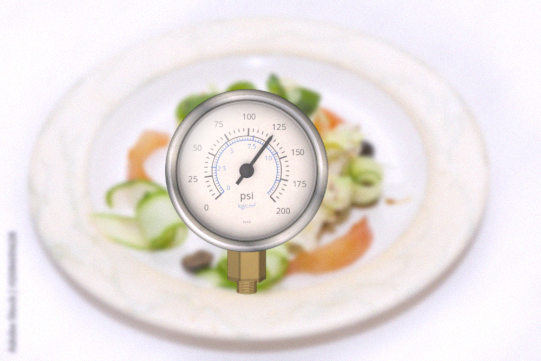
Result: 125; psi
